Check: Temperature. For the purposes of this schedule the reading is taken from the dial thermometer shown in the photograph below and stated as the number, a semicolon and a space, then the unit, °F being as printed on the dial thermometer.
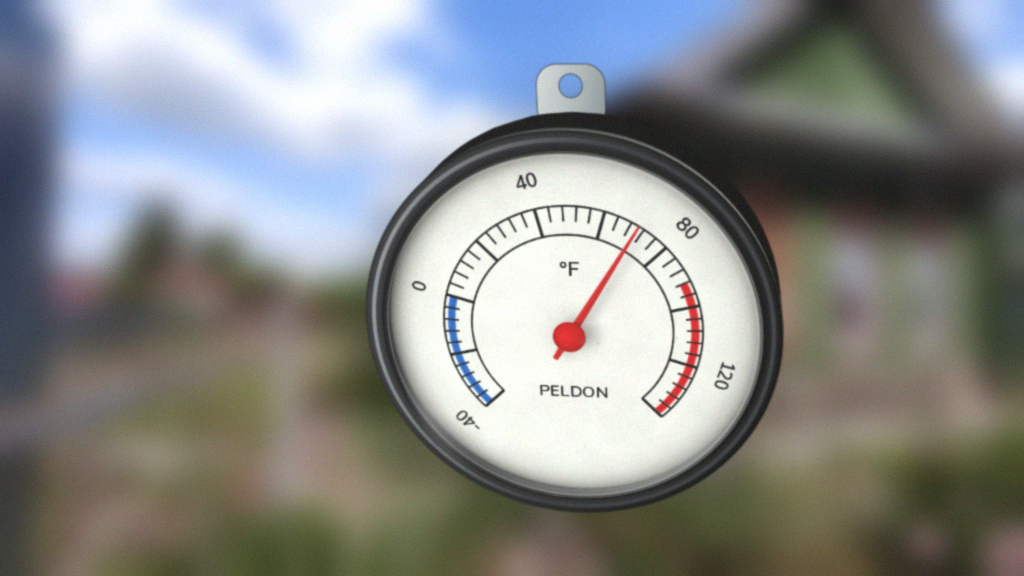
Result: 70; °F
